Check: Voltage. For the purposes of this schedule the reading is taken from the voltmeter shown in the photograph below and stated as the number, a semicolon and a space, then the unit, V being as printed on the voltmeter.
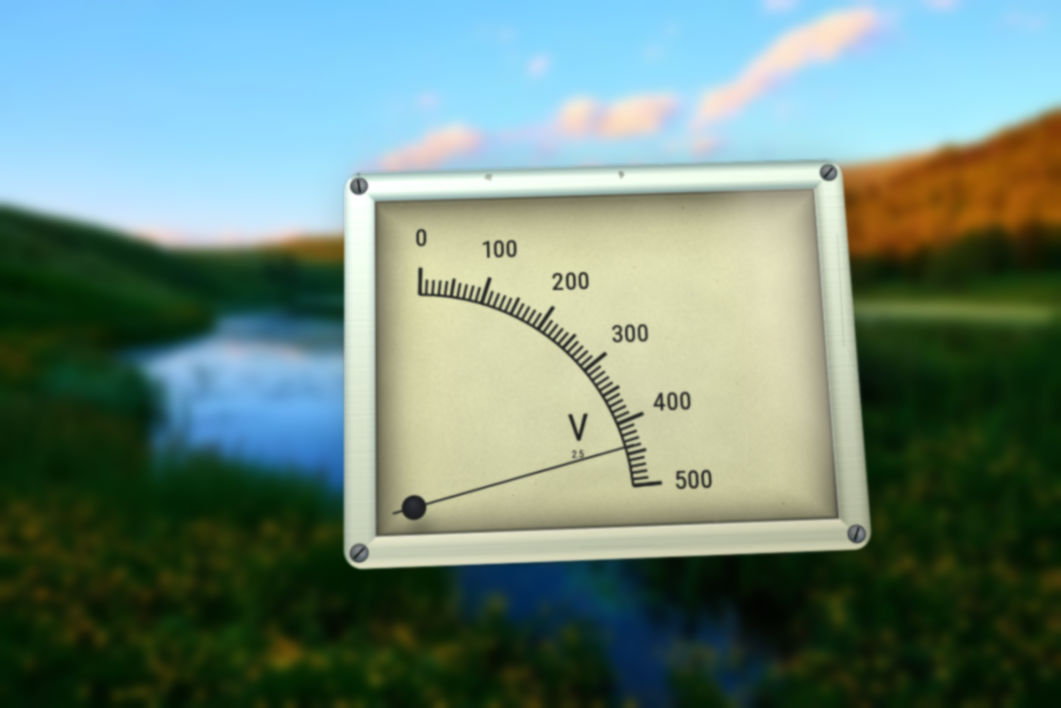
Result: 440; V
